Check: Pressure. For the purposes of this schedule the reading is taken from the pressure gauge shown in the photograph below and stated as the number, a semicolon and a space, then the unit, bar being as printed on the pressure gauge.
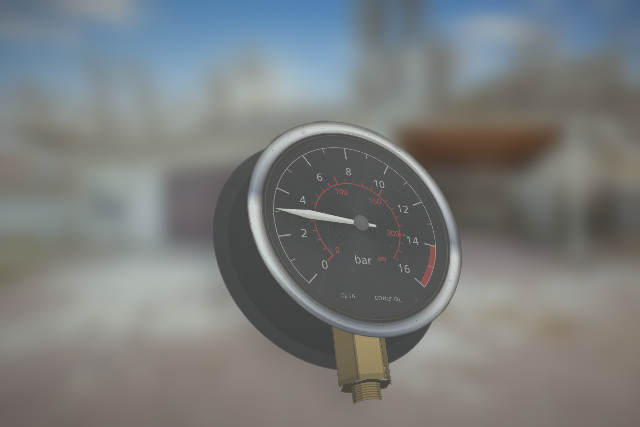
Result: 3; bar
